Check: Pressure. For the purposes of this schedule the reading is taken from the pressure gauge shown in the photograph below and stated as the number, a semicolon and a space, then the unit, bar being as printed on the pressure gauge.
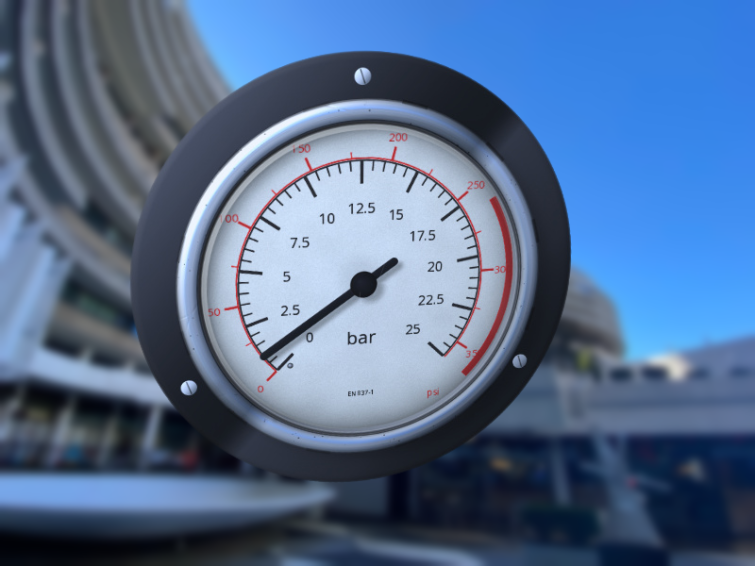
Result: 1; bar
